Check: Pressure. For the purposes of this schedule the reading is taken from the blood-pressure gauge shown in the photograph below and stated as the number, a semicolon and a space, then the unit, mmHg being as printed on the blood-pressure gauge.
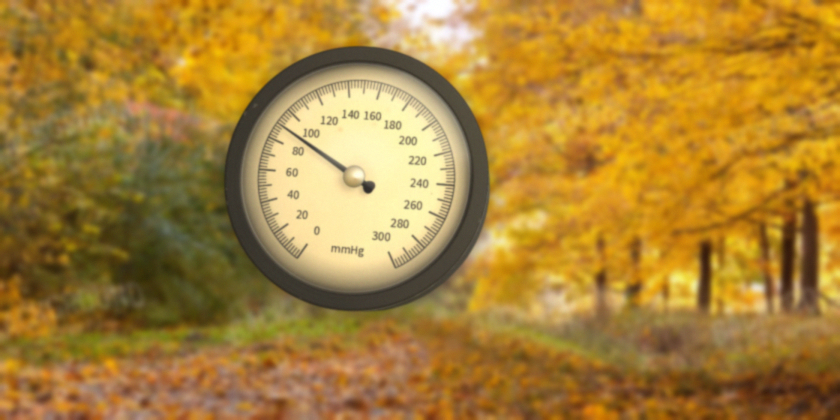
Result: 90; mmHg
